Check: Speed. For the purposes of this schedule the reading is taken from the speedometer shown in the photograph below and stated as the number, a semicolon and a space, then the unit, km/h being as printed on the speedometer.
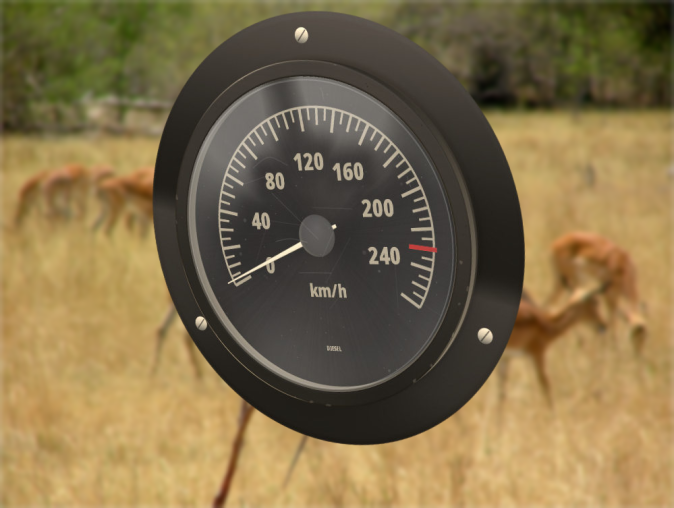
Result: 2.5; km/h
